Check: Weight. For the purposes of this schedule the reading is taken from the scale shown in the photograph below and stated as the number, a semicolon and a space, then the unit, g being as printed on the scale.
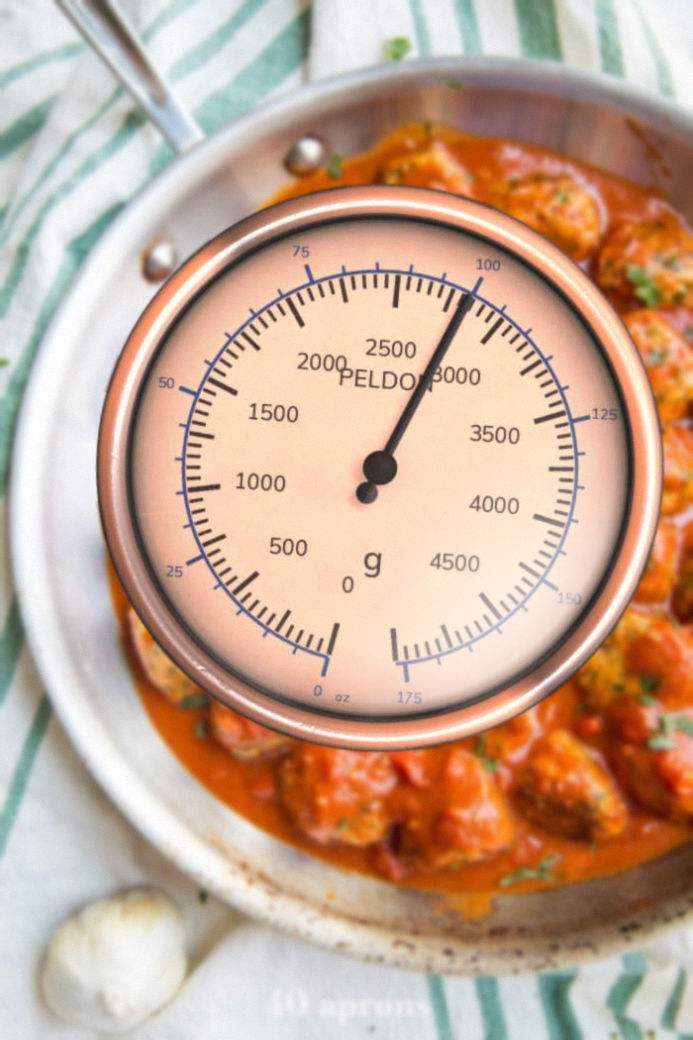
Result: 2825; g
